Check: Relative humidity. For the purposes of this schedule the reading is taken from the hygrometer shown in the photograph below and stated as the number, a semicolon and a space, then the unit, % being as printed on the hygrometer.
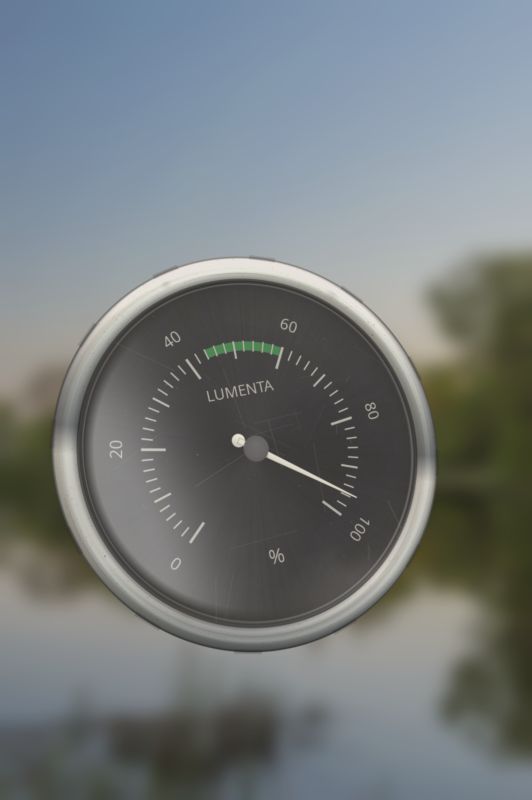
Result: 96; %
